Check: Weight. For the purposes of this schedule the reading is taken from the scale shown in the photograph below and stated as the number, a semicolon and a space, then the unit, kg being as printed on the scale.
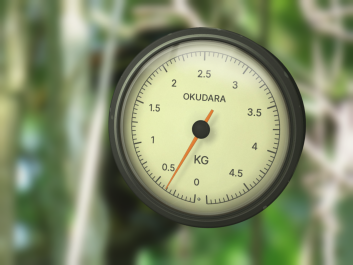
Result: 0.35; kg
